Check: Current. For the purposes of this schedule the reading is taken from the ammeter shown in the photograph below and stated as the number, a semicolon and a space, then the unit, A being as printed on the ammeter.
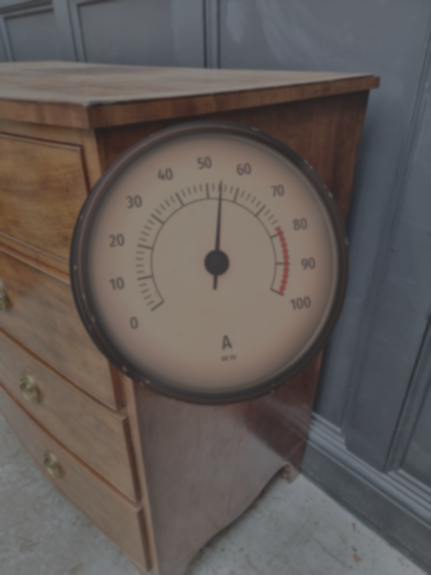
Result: 54; A
